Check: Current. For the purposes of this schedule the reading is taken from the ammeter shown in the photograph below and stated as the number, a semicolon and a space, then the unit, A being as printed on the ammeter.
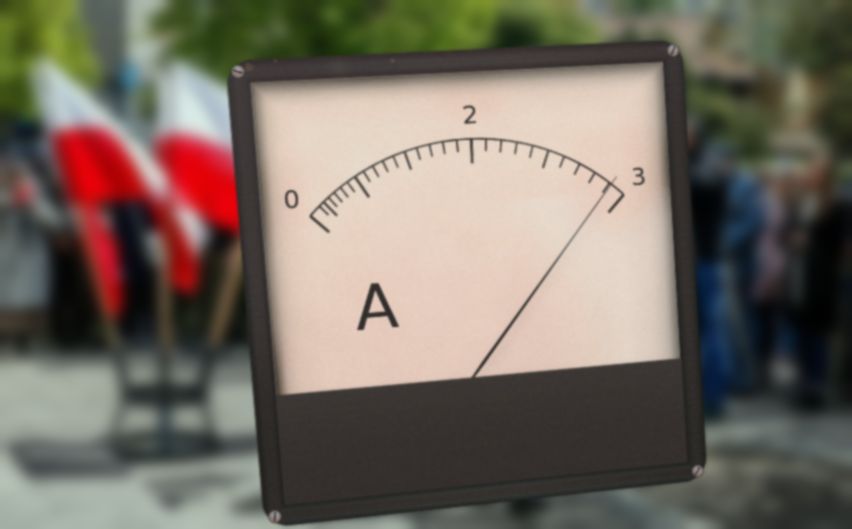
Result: 2.9; A
